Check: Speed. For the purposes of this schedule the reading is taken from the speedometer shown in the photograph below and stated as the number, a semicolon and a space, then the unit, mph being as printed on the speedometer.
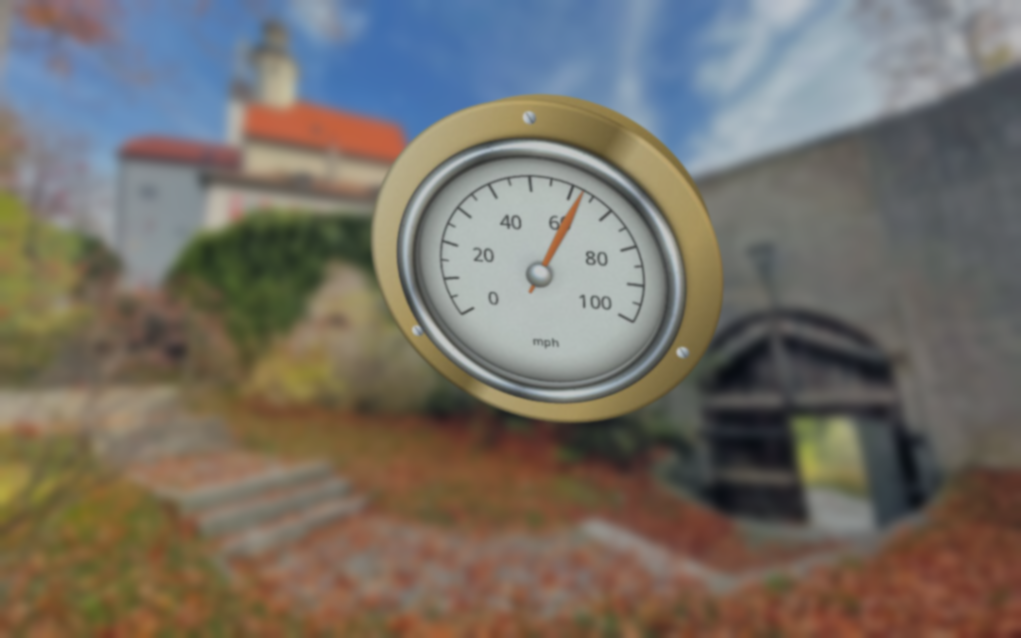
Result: 62.5; mph
